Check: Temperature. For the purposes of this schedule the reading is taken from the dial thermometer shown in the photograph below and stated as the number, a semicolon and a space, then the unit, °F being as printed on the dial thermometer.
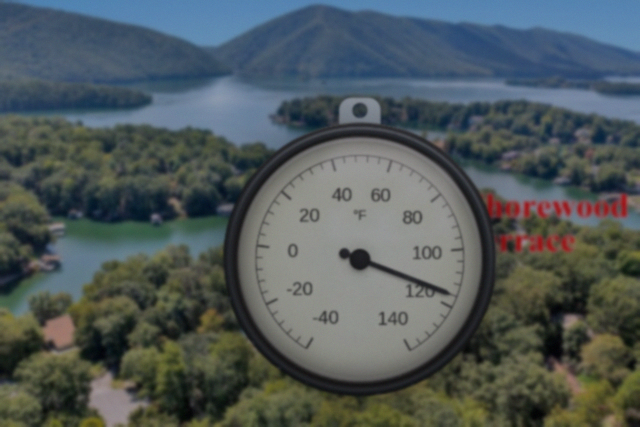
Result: 116; °F
